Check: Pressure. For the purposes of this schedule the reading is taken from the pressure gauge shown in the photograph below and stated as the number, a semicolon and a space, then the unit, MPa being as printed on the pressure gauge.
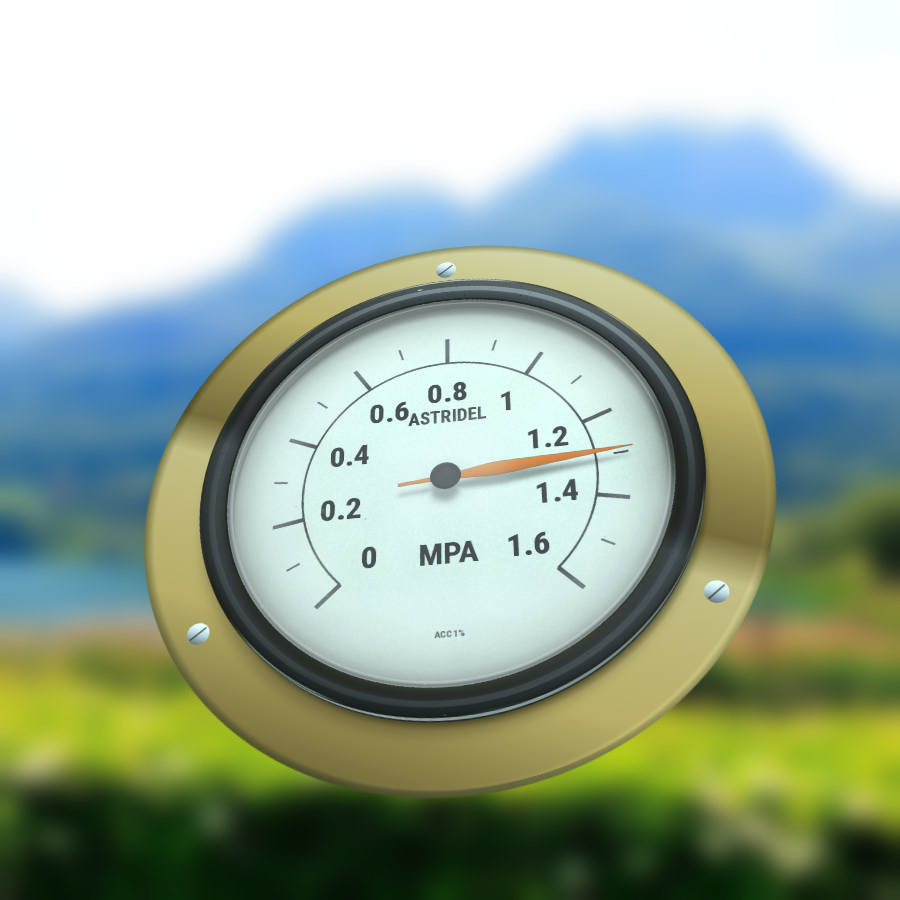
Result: 1.3; MPa
